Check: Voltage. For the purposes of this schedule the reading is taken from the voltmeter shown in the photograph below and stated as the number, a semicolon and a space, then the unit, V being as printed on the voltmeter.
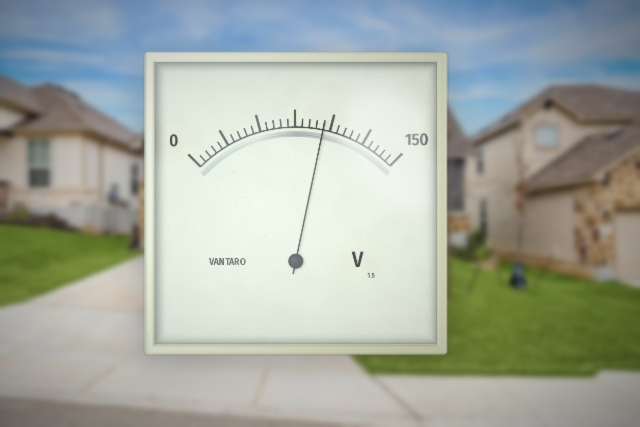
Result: 95; V
